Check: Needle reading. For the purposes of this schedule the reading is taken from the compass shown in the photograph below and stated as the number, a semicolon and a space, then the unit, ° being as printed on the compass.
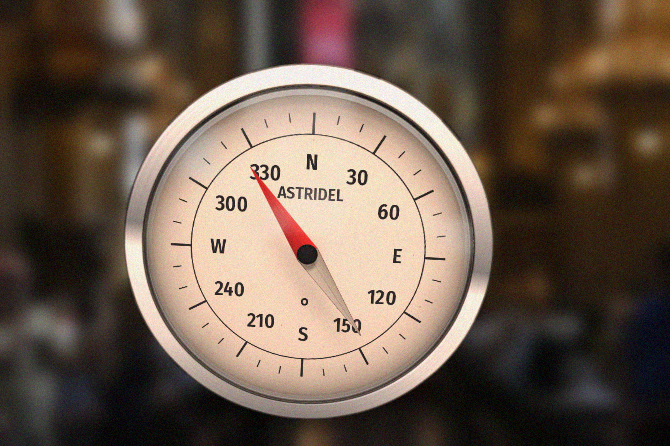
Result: 325; °
